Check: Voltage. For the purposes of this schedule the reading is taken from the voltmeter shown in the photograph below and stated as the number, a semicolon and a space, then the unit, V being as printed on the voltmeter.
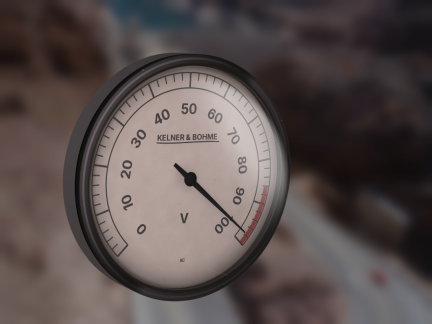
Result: 98; V
